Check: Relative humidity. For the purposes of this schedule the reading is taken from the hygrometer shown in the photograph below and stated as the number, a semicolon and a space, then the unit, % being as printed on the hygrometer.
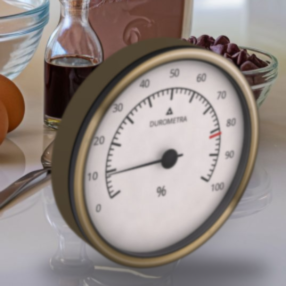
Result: 10; %
